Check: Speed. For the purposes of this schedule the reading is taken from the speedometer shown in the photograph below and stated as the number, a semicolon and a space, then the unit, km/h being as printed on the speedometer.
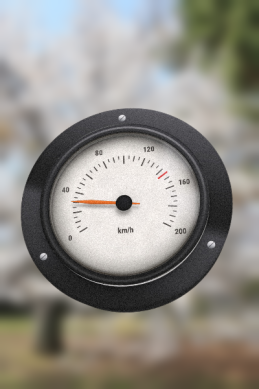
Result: 30; km/h
